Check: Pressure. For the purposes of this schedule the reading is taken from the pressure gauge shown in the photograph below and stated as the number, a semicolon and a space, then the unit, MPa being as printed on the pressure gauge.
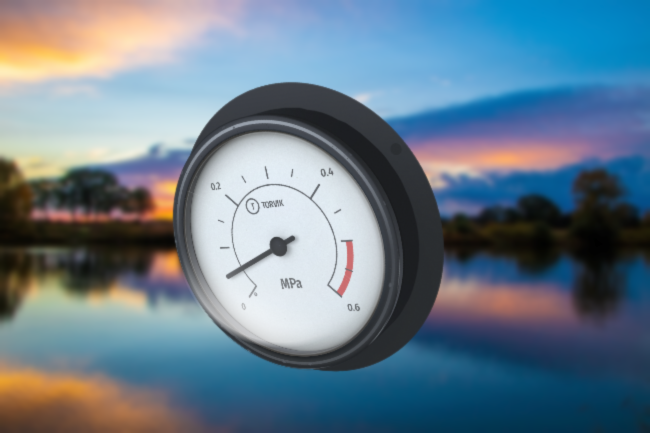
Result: 0.05; MPa
